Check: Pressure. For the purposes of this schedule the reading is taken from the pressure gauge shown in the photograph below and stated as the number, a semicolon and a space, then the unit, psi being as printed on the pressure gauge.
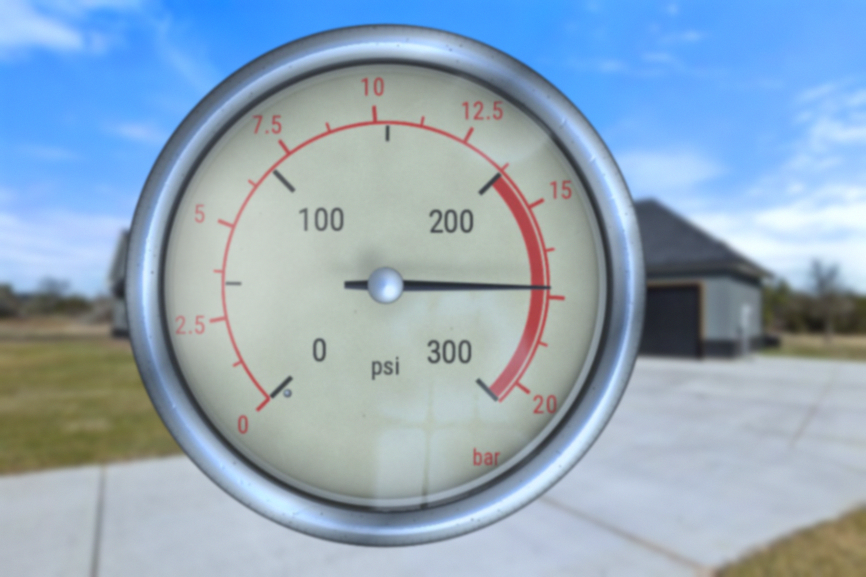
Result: 250; psi
